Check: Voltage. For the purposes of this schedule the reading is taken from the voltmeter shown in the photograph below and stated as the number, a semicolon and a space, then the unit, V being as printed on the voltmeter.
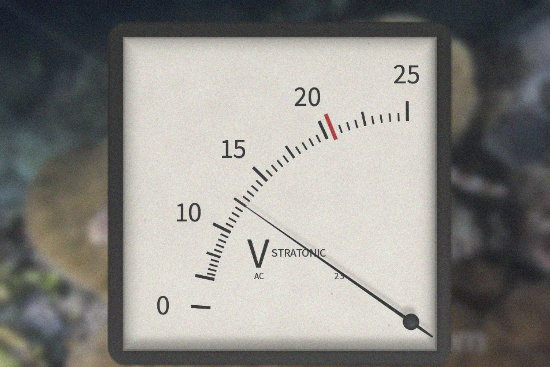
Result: 12.5; V
